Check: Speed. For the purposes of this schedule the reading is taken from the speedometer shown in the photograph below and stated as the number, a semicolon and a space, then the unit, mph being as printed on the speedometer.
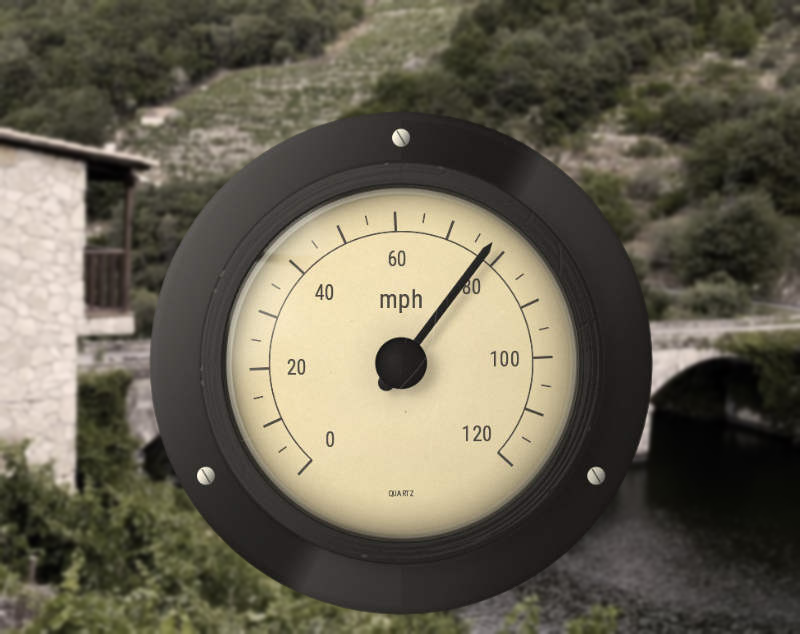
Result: 77.5; mph
